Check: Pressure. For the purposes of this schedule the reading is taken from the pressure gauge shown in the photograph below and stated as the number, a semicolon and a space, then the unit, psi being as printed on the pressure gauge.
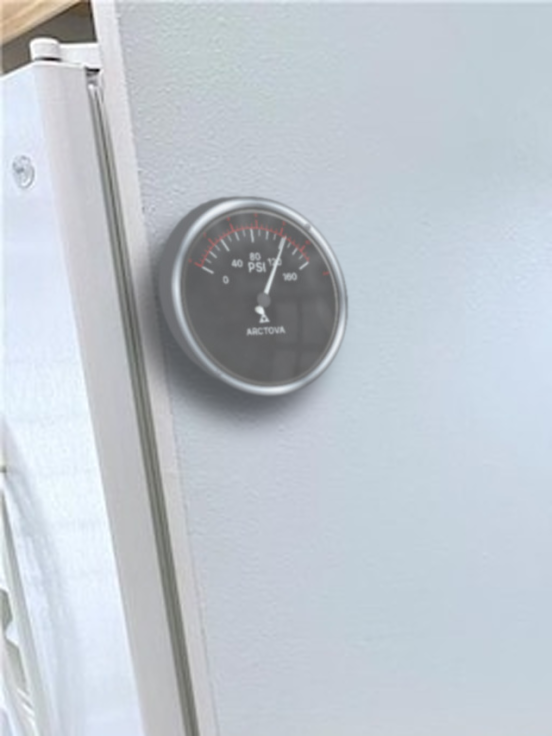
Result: 120; psi
